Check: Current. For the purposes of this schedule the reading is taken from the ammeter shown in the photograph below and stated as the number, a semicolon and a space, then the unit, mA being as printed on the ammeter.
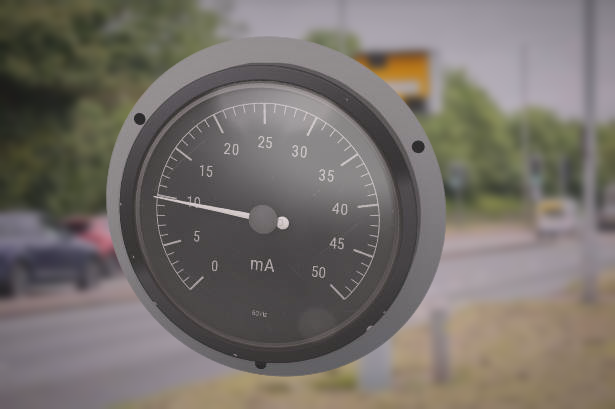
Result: 10; mA
